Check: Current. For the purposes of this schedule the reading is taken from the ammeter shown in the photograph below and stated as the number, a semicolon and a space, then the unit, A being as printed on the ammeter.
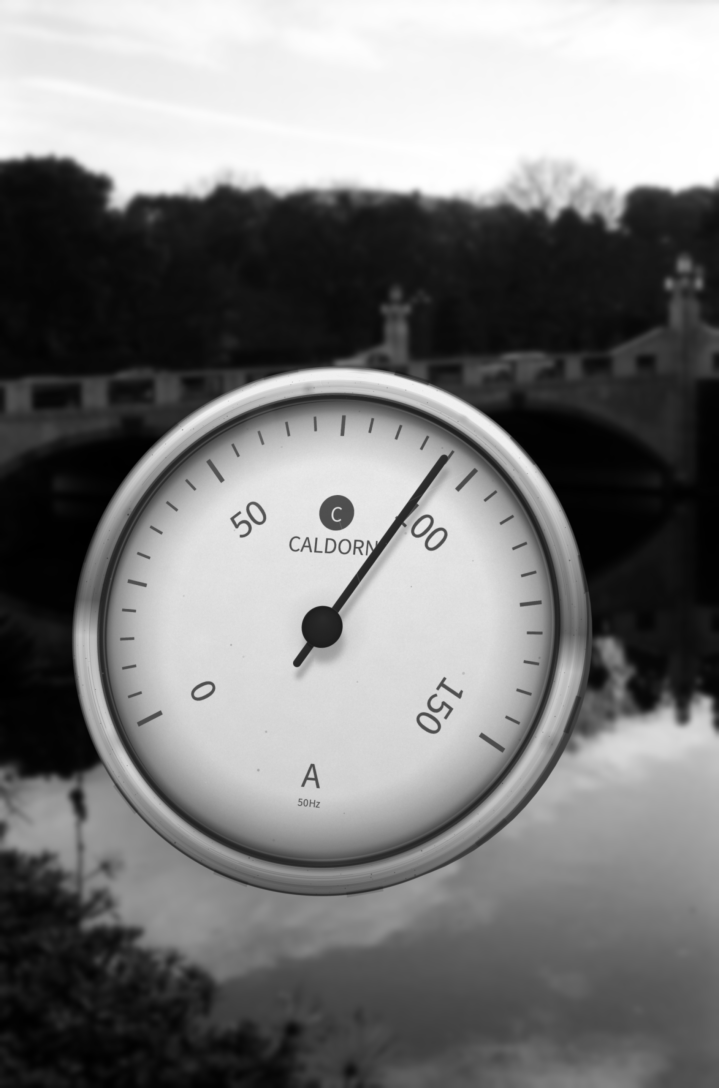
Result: 95; A
